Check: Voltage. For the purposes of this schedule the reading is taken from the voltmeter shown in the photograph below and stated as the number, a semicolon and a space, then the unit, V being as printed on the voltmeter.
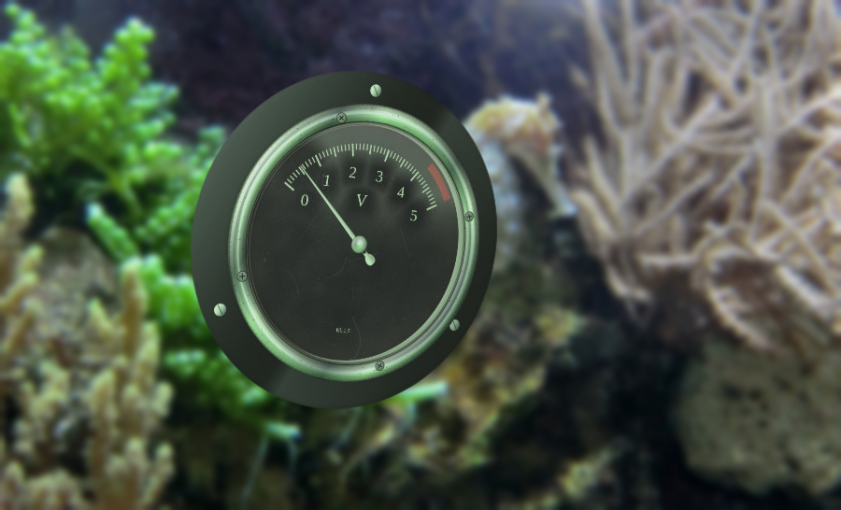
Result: 0.5; V
